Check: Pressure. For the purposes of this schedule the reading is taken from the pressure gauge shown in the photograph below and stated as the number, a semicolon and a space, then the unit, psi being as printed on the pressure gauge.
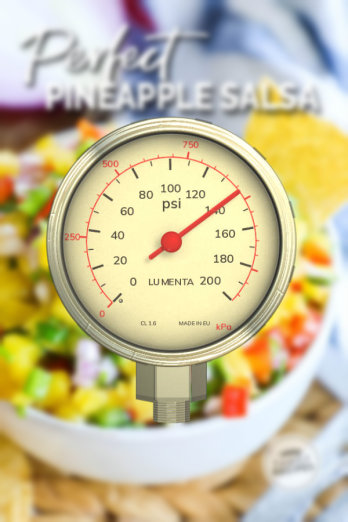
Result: 140; psi
